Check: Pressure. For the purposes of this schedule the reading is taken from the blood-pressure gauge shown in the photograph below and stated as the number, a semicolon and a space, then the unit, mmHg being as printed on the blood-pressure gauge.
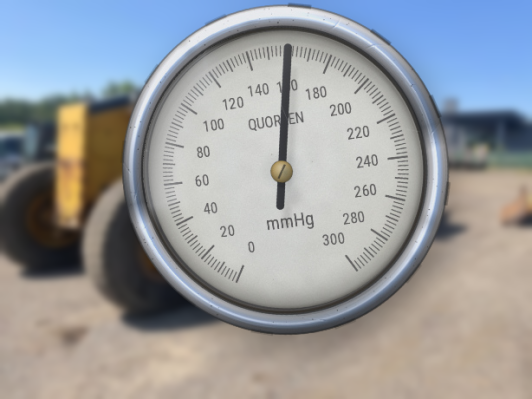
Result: 160; mmHg
